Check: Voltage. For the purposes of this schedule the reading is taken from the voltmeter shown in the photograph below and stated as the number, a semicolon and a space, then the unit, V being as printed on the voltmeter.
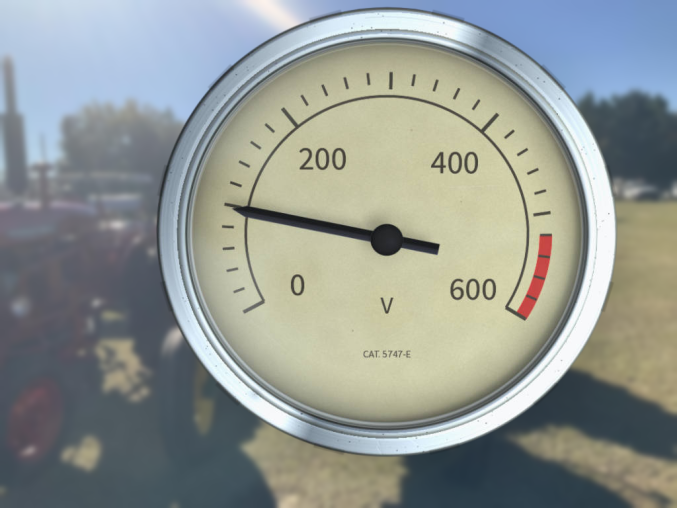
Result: 100; V
